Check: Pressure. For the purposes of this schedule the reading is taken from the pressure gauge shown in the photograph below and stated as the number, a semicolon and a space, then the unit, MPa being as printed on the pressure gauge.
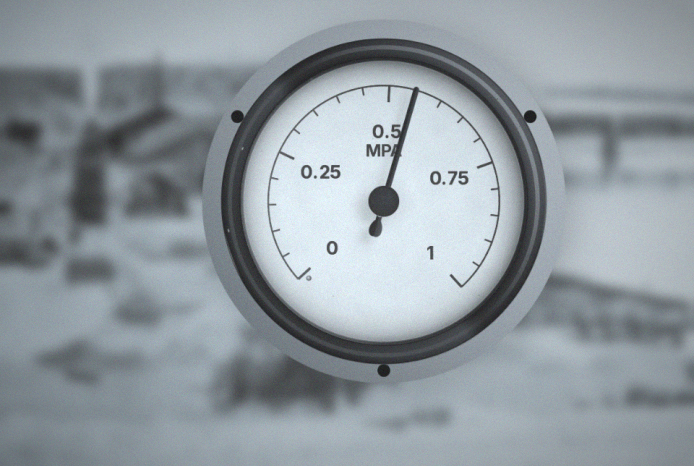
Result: 0.55; MPa
